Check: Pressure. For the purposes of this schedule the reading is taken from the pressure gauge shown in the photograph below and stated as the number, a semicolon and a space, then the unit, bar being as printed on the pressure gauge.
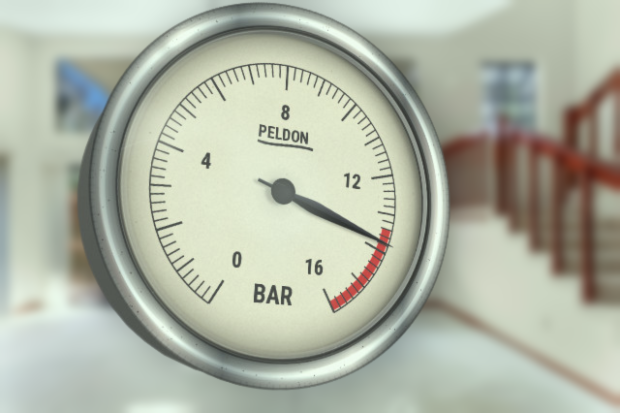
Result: 13.8; bar
